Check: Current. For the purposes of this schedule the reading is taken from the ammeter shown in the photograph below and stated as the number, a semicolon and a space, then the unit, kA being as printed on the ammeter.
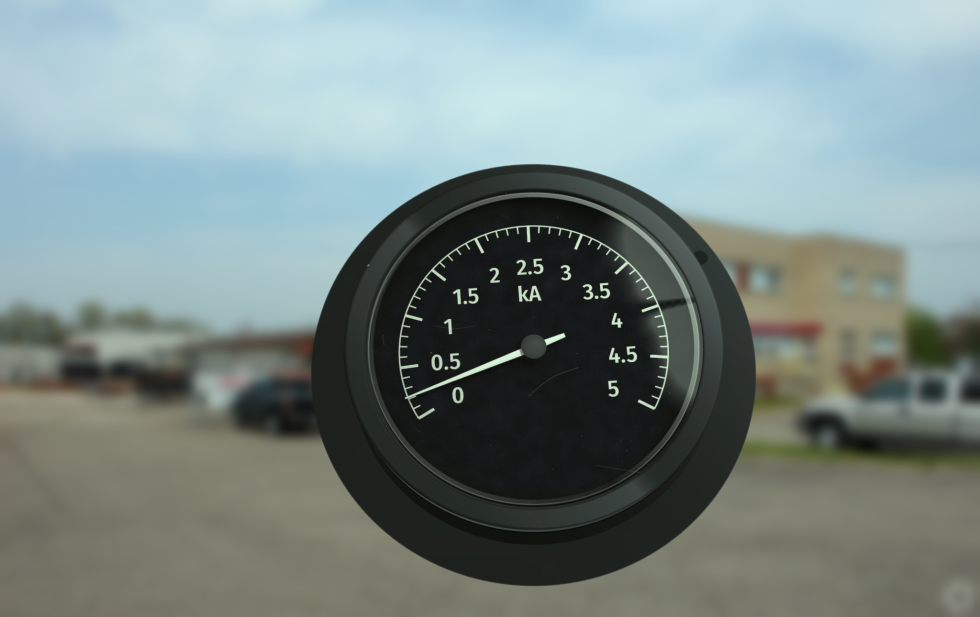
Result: 0.2; kA
